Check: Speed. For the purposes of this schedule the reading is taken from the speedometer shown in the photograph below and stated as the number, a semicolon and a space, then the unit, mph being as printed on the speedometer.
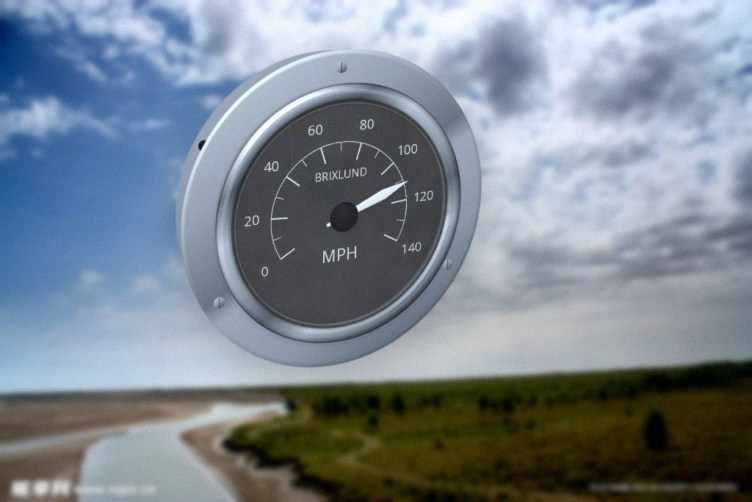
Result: 110; mph
